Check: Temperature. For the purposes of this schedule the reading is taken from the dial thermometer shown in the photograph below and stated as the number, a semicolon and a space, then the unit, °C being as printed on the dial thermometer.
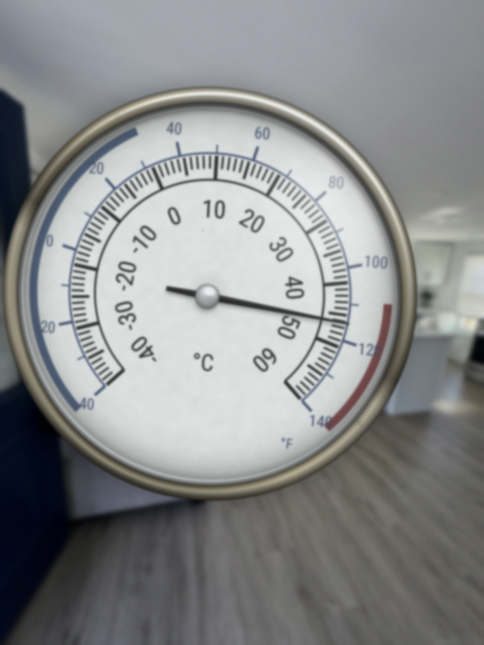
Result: 46; °C
